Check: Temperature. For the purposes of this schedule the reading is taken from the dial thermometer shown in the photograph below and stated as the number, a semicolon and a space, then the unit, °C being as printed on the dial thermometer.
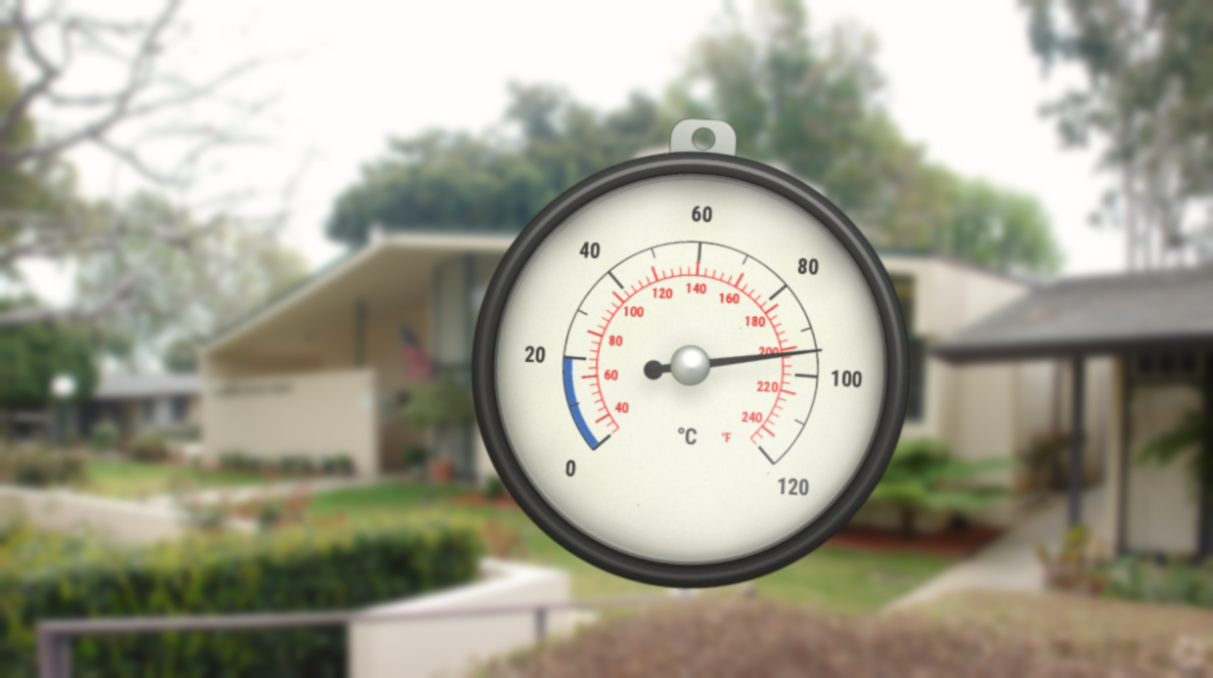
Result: 95; °C
